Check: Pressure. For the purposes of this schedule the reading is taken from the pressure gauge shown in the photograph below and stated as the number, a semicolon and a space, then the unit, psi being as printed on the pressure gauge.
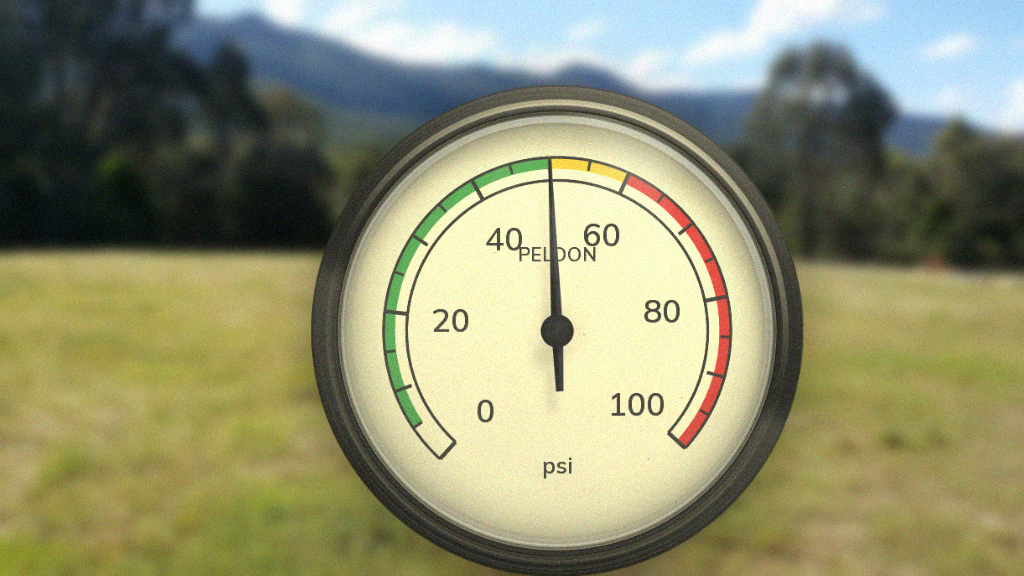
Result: 50; psi
